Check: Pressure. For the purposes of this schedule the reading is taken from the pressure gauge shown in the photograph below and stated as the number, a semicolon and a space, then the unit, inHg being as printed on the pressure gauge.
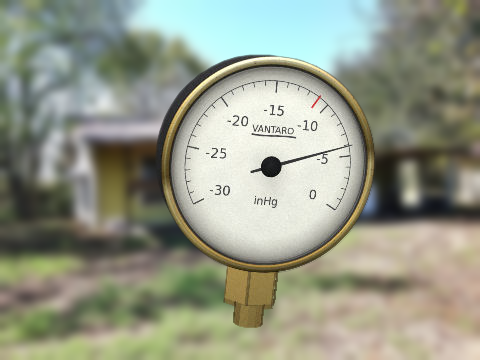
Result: -6; inHg
